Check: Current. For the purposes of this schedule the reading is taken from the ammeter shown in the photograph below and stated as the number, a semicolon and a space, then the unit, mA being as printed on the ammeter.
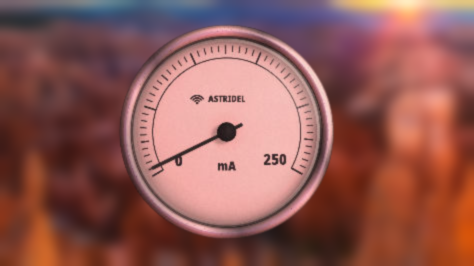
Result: 5; mA
